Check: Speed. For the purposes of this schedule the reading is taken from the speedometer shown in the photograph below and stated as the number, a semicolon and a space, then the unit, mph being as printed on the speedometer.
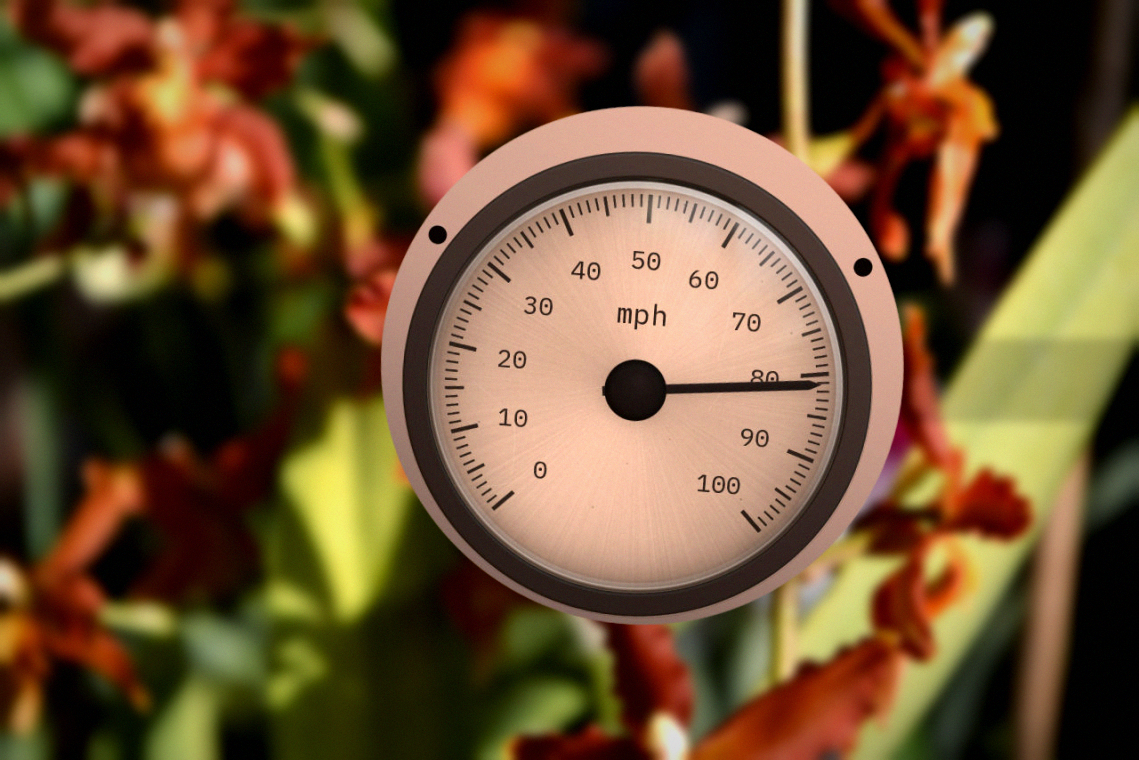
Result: 81; mph
